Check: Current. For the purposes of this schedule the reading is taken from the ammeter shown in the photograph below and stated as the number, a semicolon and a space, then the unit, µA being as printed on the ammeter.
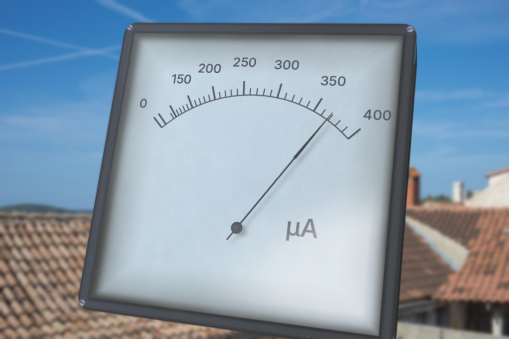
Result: 370; µA
